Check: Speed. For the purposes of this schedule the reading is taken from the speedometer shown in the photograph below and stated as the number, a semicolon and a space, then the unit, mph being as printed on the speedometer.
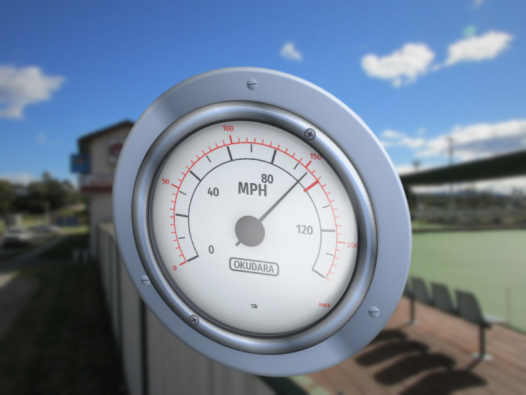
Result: 95; mph
